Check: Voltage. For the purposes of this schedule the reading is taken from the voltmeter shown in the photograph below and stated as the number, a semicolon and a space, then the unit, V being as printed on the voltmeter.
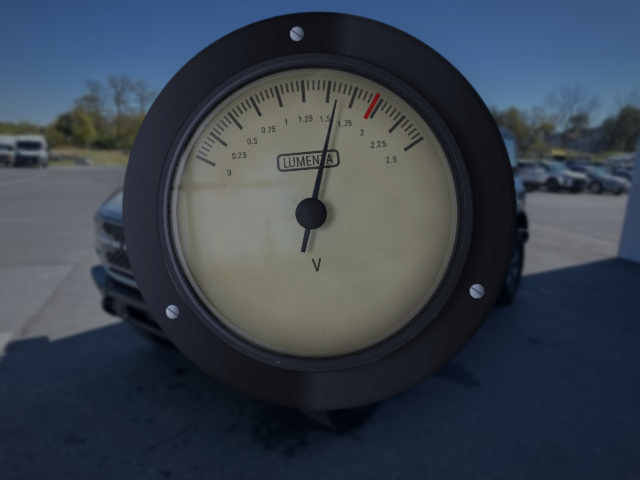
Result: 1.6; V
